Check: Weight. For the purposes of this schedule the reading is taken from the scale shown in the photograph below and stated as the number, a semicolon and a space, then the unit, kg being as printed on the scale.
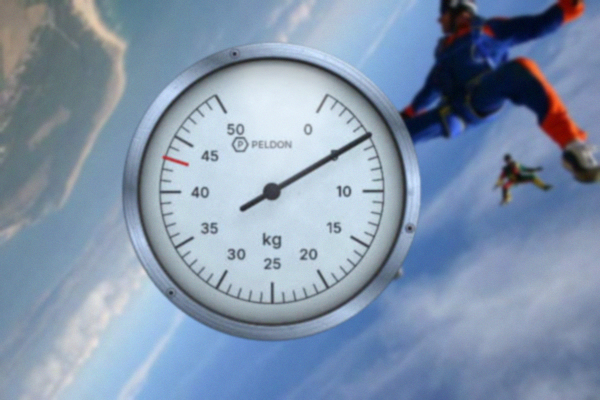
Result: 5; kg
